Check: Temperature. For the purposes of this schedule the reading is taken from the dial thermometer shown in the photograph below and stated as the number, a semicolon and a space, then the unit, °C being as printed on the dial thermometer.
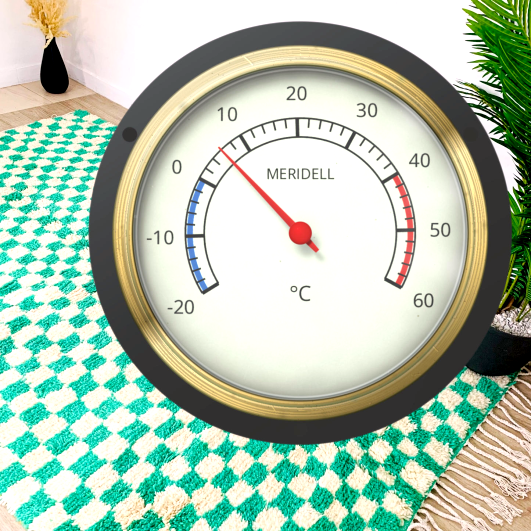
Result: 6; °C
